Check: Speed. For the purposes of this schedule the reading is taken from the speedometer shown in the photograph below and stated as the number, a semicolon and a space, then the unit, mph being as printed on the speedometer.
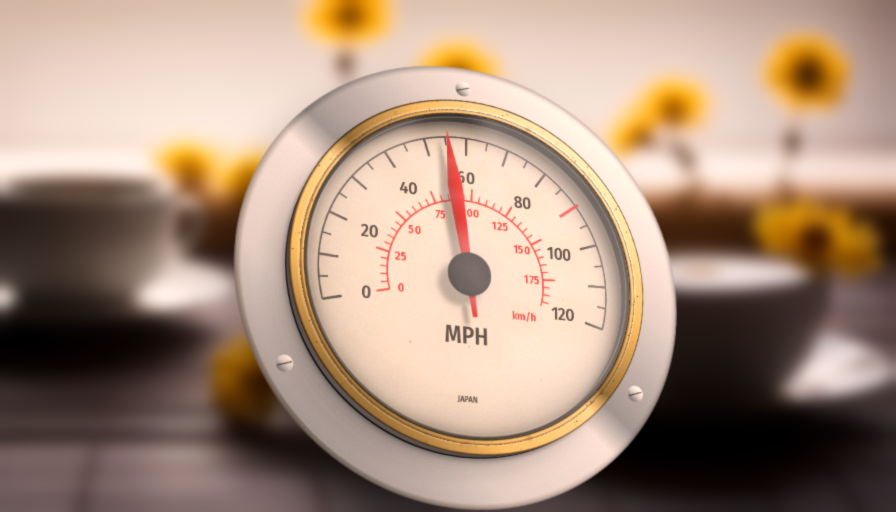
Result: 55; mph
